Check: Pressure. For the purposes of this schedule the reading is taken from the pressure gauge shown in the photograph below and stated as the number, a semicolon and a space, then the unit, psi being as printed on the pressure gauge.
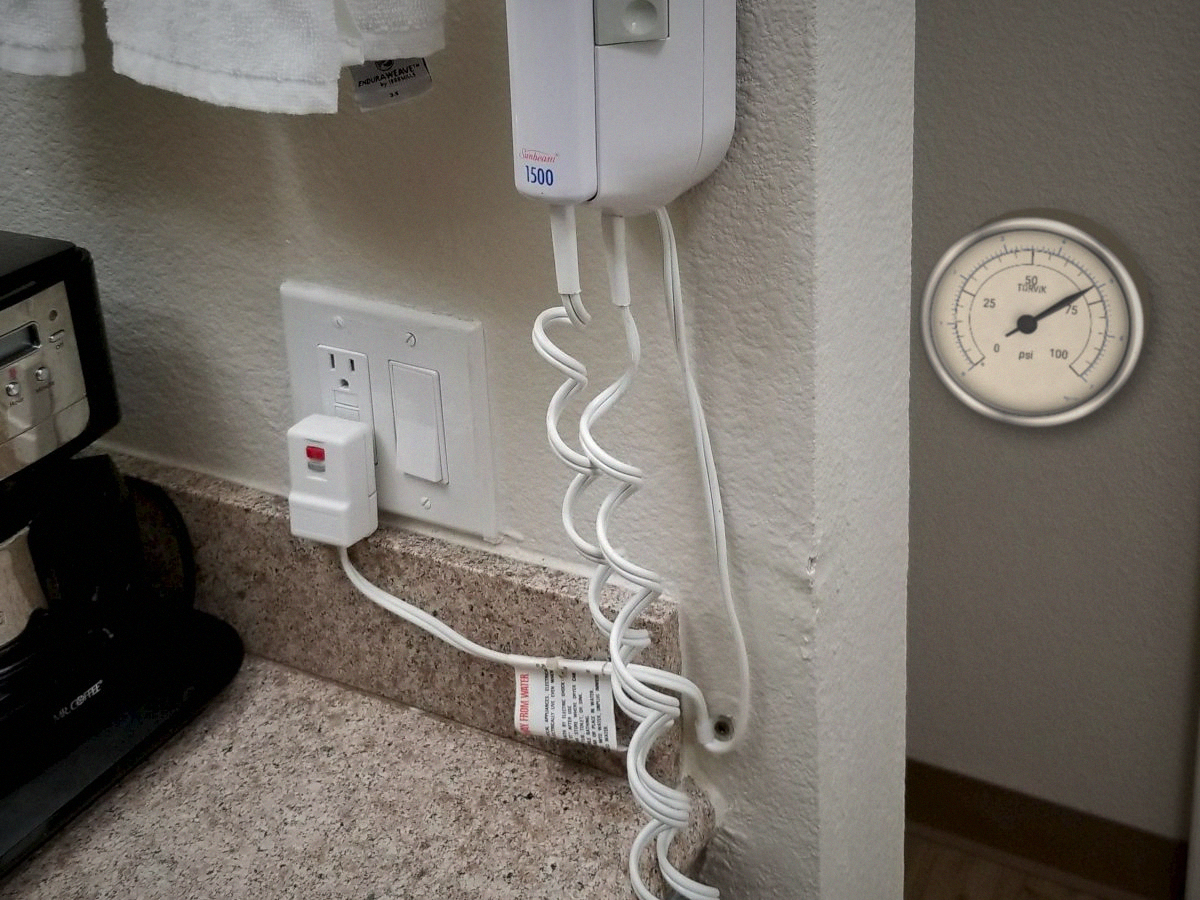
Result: 70; psi
